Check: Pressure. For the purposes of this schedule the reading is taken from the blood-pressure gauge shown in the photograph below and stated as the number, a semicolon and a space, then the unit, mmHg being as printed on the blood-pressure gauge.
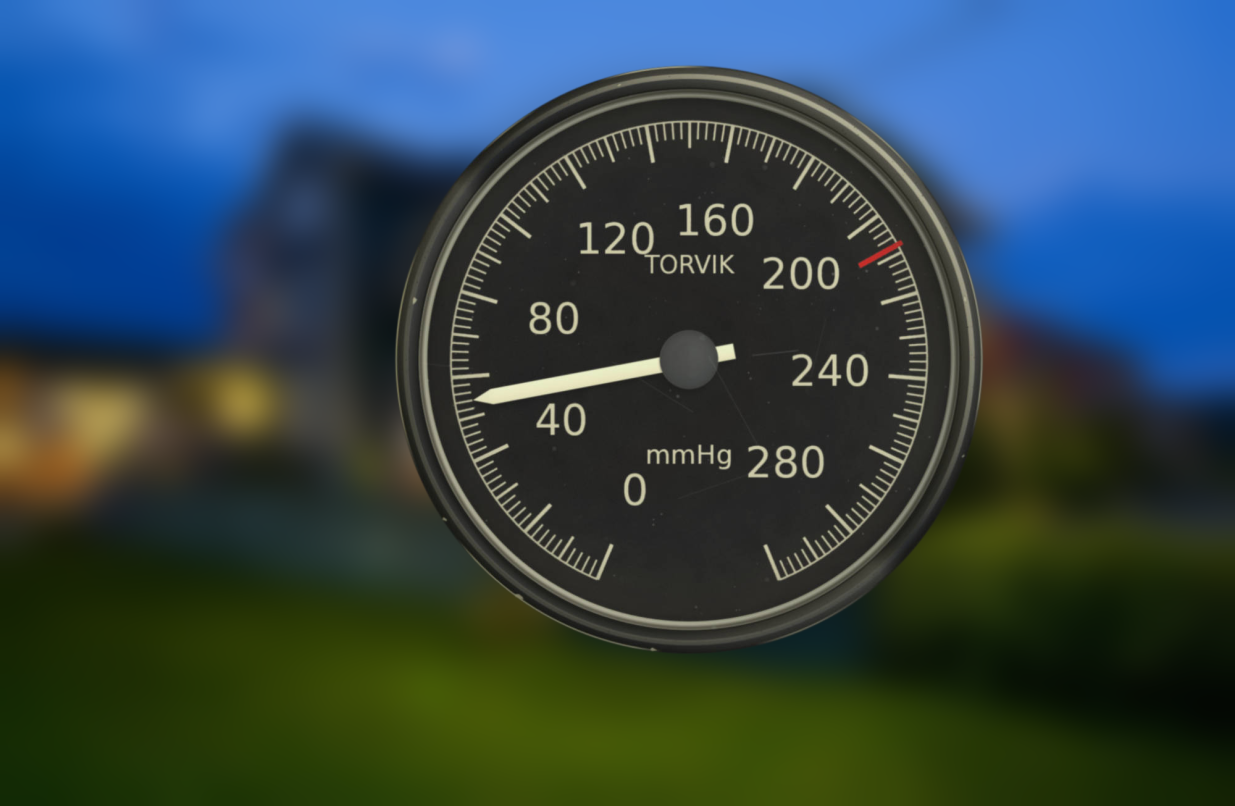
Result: 54; mmHg
